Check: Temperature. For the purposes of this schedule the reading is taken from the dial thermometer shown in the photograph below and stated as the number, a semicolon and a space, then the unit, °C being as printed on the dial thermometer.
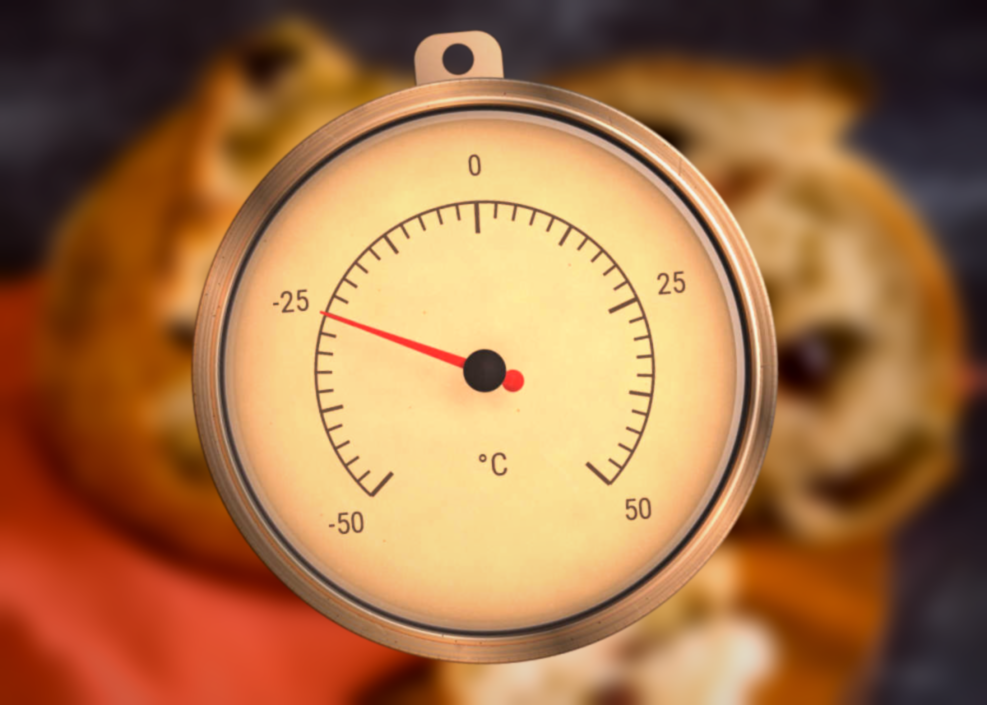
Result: -25; °C
